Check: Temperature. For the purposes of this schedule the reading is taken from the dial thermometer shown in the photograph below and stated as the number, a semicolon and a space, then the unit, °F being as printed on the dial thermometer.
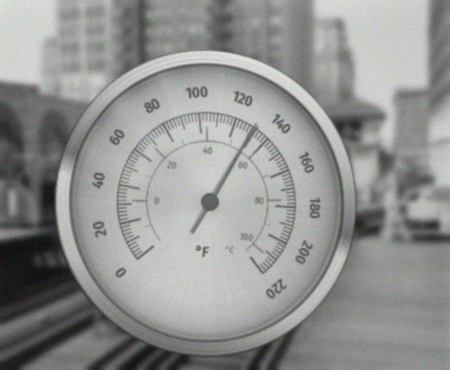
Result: 130; °F
